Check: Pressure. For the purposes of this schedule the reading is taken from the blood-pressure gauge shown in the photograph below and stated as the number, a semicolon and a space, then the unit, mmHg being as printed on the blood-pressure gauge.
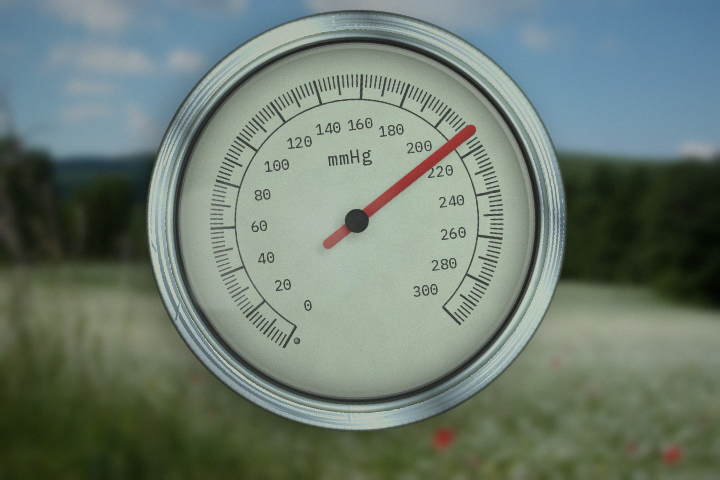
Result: 212; mmHg
